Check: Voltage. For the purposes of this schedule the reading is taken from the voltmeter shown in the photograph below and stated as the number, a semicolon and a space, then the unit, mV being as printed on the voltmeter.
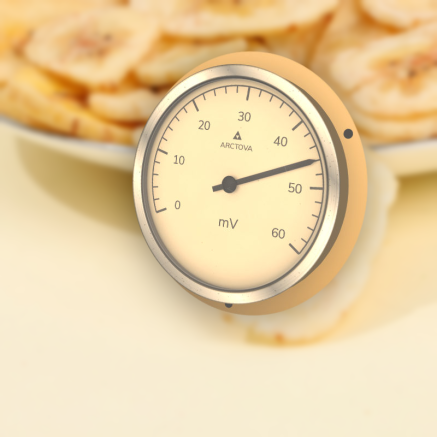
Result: 46; mV
